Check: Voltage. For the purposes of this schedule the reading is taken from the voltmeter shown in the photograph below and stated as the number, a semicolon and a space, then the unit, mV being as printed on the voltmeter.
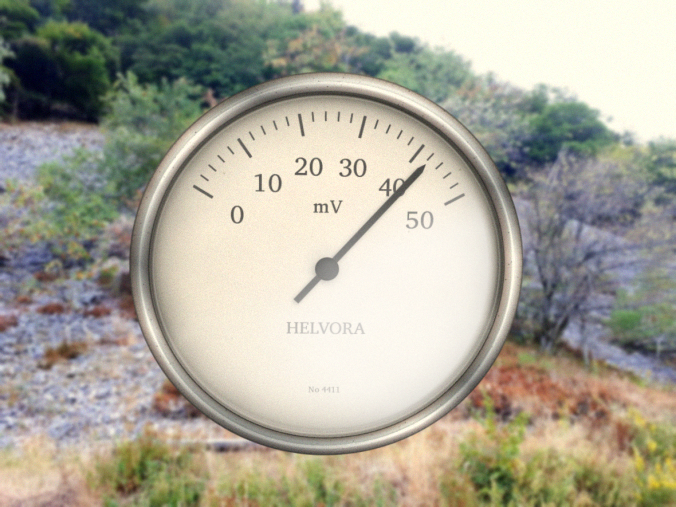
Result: 42; mV
